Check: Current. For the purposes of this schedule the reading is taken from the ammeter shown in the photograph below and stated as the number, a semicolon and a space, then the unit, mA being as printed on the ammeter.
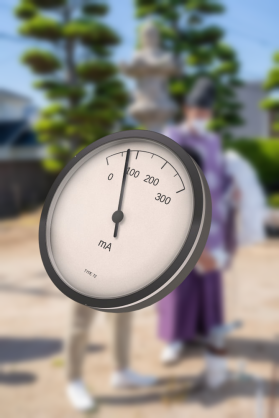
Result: 75; mA
